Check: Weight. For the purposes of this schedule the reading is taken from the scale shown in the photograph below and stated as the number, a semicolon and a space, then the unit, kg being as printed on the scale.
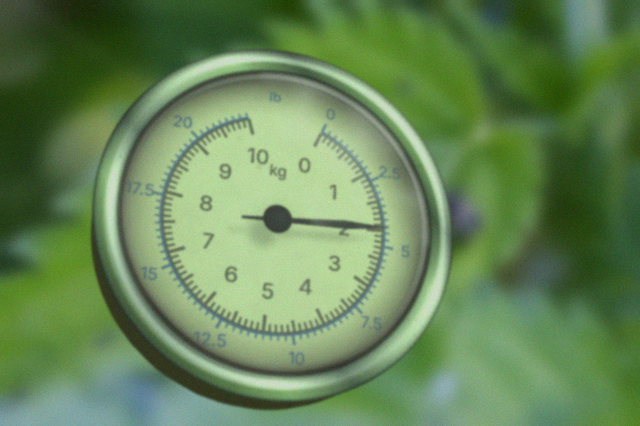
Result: 2; kg
